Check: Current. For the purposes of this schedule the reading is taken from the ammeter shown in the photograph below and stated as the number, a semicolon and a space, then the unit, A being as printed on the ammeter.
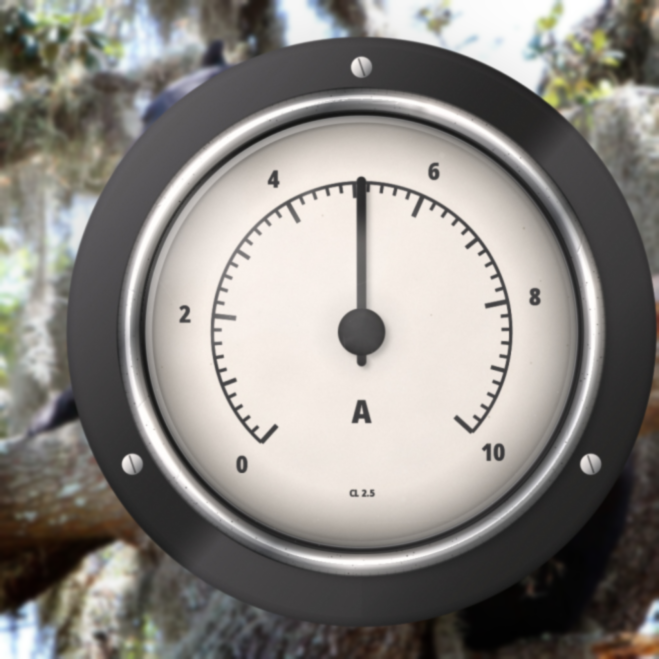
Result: 5.1; A
